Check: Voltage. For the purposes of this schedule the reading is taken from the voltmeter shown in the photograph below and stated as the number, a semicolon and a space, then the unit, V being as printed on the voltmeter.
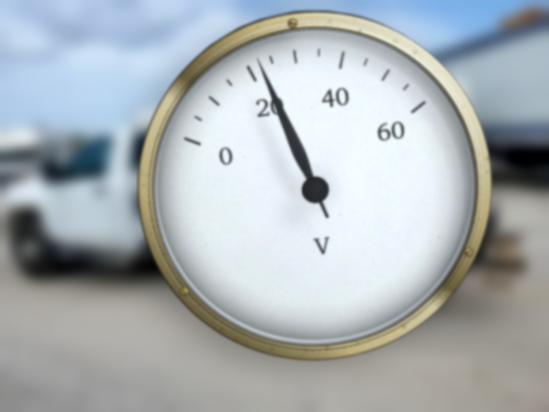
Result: 22.5; V
